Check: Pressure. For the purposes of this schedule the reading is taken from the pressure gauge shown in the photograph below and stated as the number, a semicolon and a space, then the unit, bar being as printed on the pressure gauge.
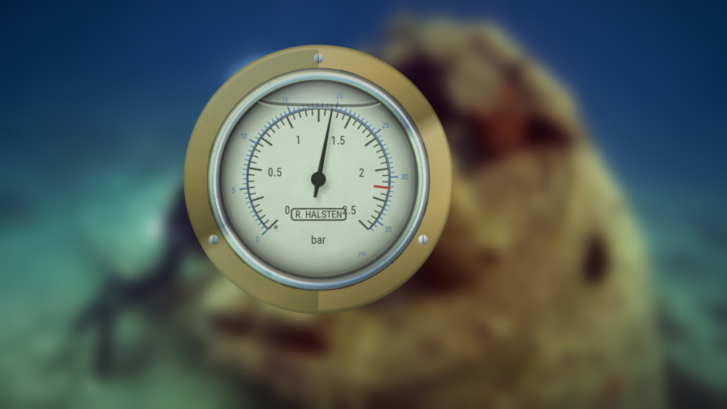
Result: 1.35; bar
